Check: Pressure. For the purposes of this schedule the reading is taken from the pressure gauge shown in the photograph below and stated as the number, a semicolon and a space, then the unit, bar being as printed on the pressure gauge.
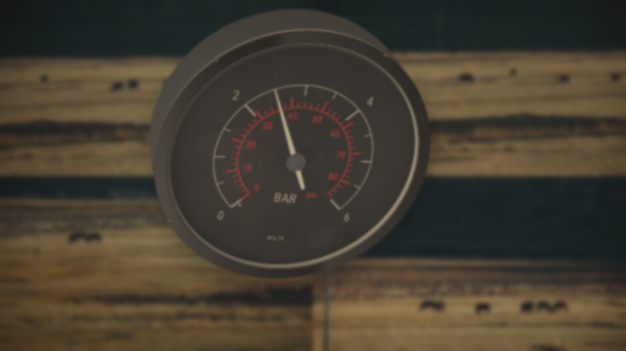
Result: 2.5; bar
